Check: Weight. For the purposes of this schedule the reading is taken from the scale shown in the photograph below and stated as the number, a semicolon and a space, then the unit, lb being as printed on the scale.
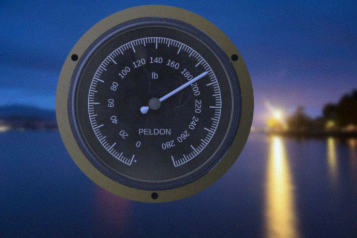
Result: 190; lb
